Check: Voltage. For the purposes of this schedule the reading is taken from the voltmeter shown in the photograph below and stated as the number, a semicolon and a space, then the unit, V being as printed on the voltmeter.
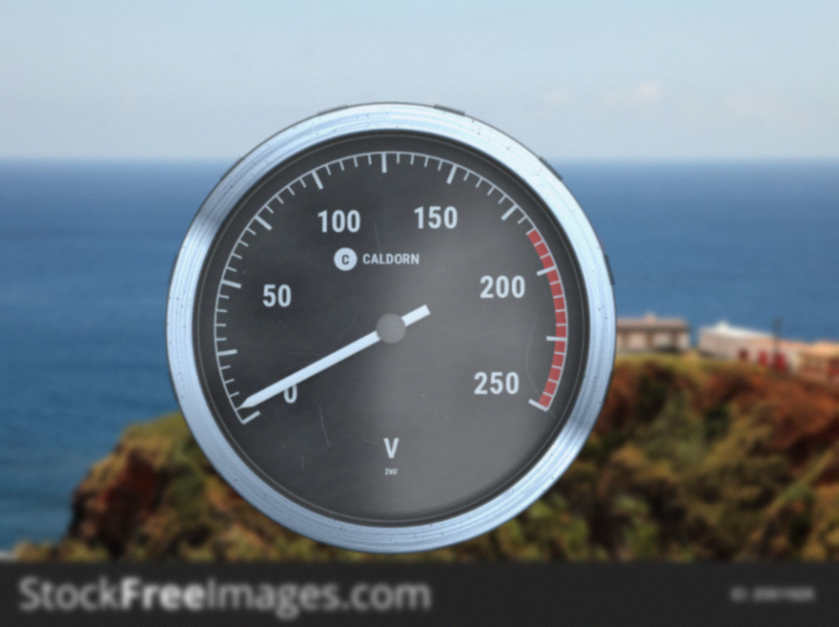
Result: 5; V
